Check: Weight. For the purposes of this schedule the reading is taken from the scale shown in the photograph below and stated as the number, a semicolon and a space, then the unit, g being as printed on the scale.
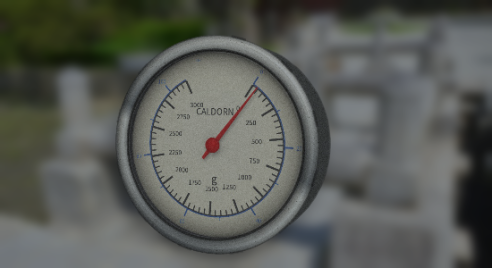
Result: 50; g
